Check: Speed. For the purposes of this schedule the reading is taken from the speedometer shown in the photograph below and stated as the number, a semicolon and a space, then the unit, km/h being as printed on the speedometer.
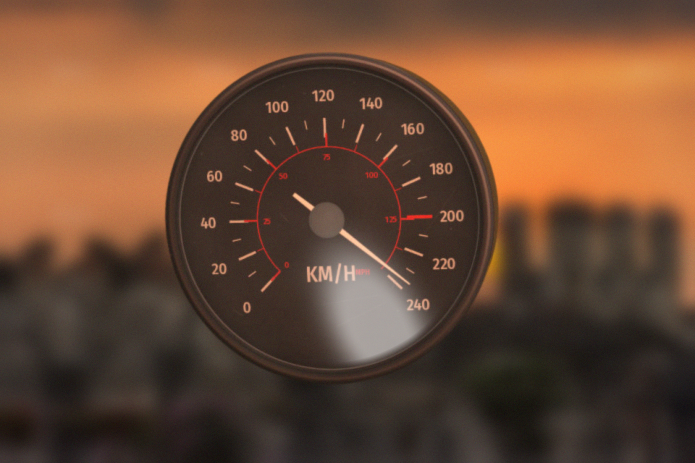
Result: 235; km/h
